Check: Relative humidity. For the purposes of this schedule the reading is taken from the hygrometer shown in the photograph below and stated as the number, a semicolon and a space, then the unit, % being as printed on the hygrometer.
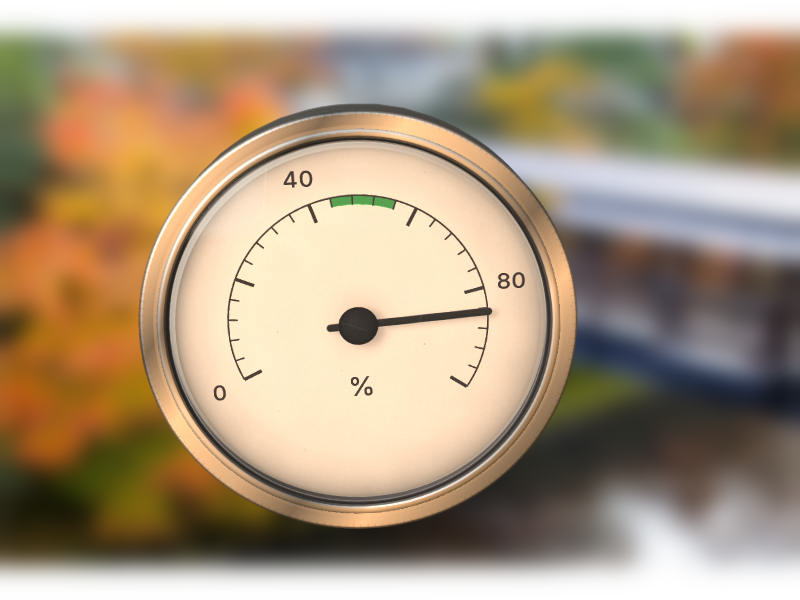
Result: 84; %
